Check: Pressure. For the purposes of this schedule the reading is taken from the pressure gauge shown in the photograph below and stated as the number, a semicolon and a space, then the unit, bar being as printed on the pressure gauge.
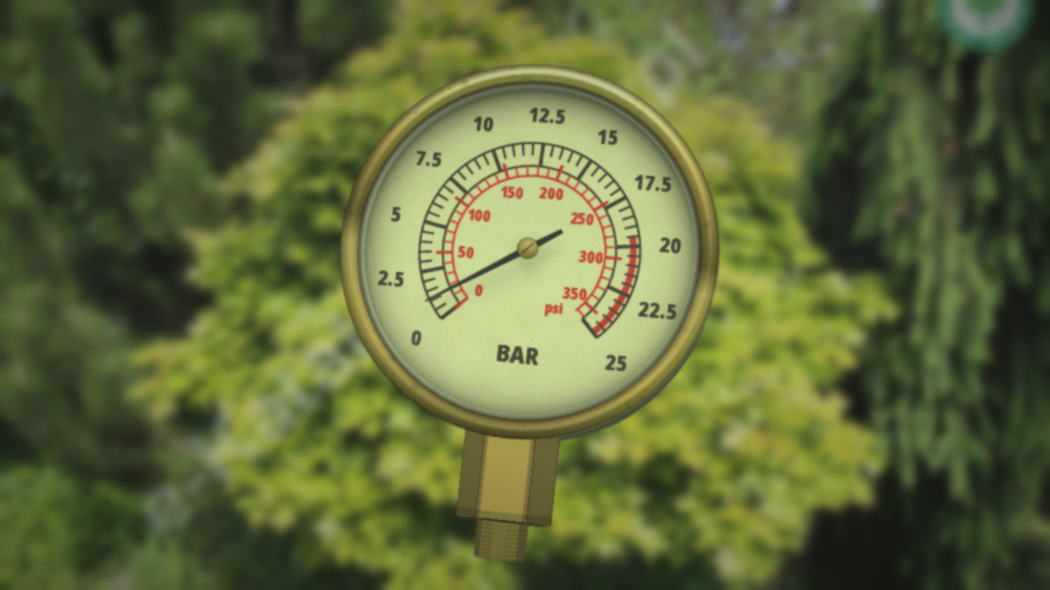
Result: 1; bar
